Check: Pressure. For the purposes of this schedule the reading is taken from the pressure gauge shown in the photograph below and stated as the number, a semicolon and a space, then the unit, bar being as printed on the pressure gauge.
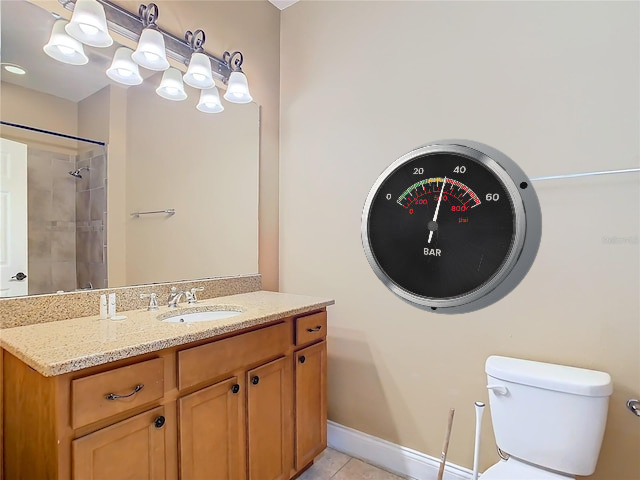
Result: 35; bar
